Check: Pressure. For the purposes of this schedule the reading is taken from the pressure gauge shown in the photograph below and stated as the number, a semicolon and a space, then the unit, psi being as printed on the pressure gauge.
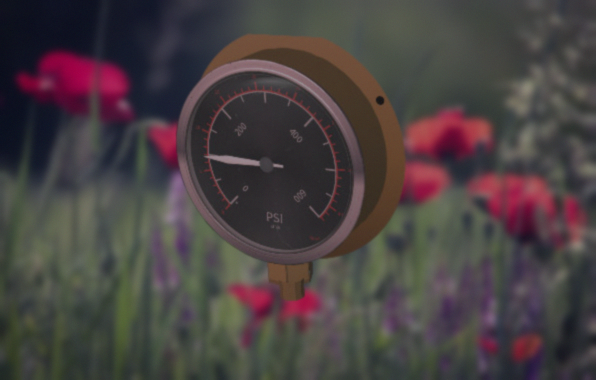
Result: 100; psi
